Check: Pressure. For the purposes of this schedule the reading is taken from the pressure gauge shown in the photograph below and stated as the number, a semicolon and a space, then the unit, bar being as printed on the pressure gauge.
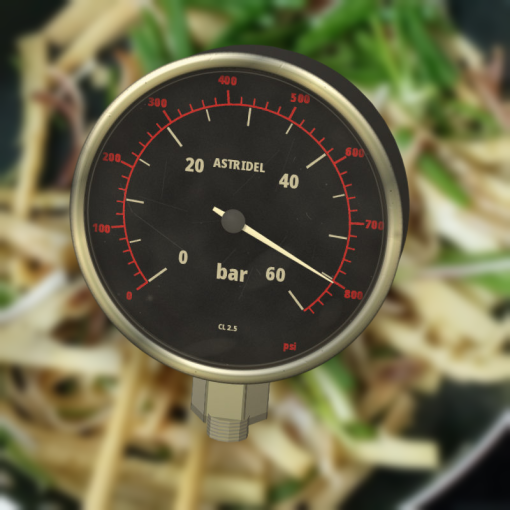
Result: 55; bar
